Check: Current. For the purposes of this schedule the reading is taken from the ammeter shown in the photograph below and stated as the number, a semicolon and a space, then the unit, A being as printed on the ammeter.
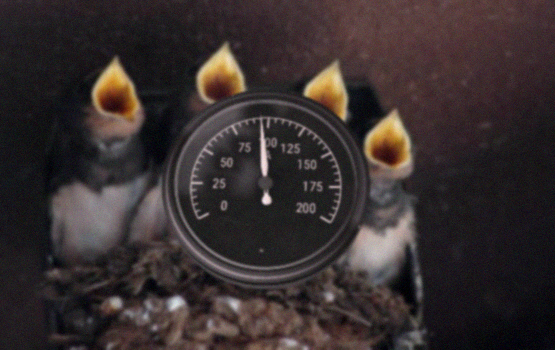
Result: 95; A
